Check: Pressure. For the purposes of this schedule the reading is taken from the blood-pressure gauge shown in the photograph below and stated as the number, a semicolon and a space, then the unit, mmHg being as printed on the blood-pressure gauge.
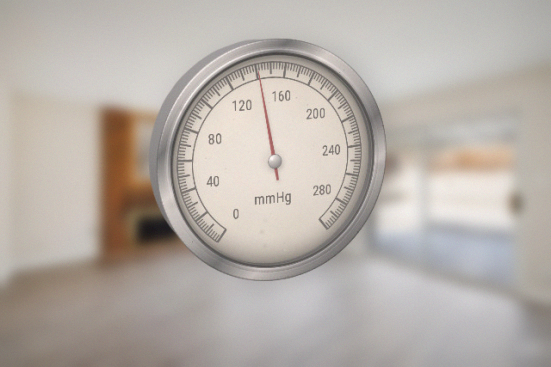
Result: 140; mmHg
